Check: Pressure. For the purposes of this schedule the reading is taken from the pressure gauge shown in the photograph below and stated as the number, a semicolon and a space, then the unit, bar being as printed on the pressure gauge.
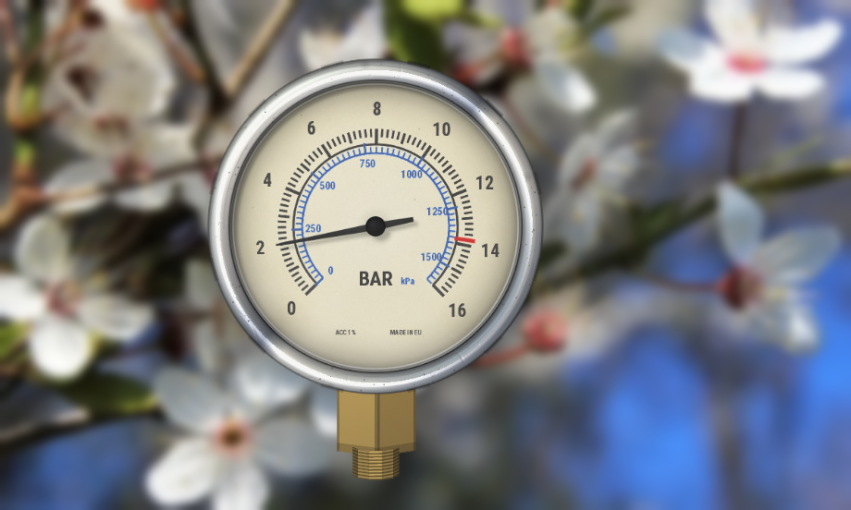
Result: 2; bar
